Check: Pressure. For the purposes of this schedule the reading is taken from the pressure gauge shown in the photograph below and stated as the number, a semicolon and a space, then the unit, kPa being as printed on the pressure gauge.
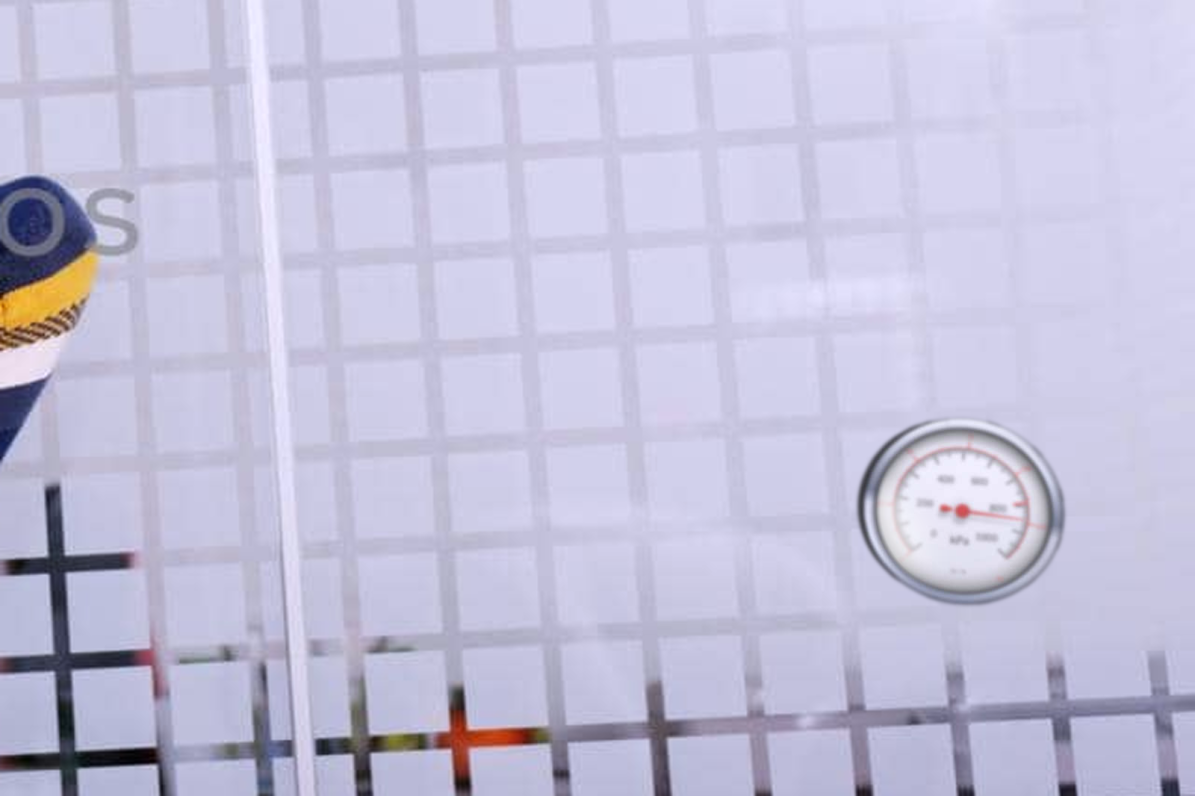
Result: 850; kPa
